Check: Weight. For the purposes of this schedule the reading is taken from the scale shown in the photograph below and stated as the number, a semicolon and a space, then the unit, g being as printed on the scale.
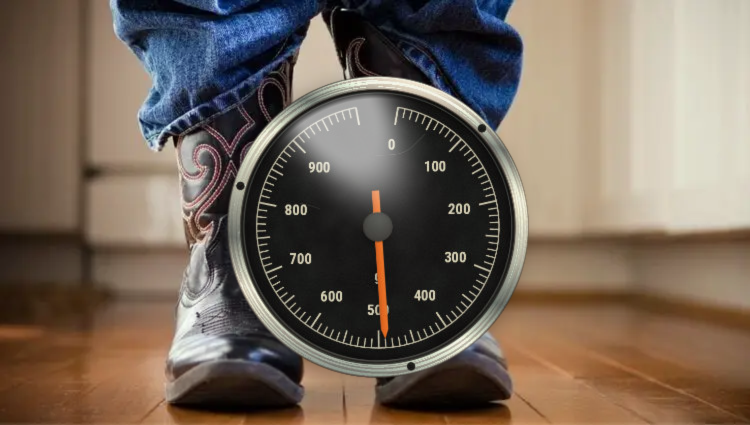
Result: 490; g
